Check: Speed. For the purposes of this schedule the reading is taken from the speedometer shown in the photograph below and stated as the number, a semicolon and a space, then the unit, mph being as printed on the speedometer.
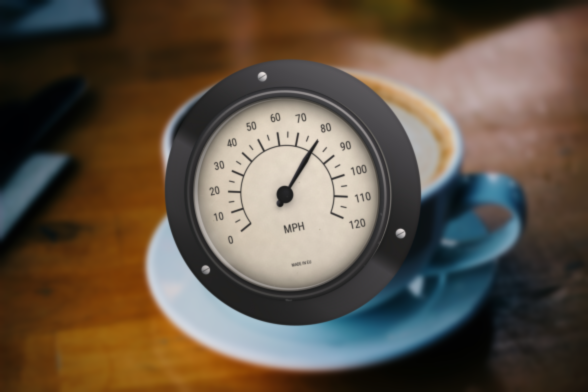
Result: 80; mph
